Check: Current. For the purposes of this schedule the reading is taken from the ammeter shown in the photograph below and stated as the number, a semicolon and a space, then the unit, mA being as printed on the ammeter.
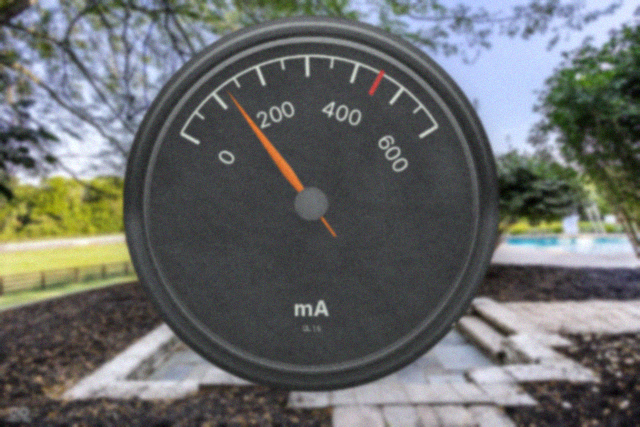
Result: 125; mA
